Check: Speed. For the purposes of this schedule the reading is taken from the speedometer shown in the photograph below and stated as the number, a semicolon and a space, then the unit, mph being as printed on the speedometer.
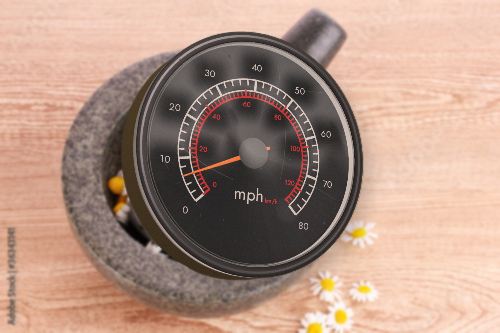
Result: 6; mph
